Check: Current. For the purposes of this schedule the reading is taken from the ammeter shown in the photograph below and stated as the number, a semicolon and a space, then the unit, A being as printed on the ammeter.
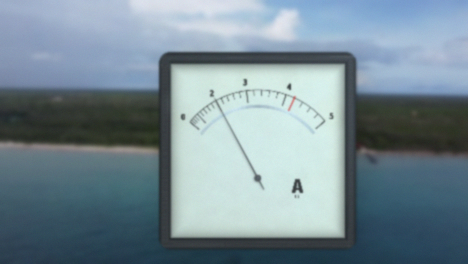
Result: 2; A
